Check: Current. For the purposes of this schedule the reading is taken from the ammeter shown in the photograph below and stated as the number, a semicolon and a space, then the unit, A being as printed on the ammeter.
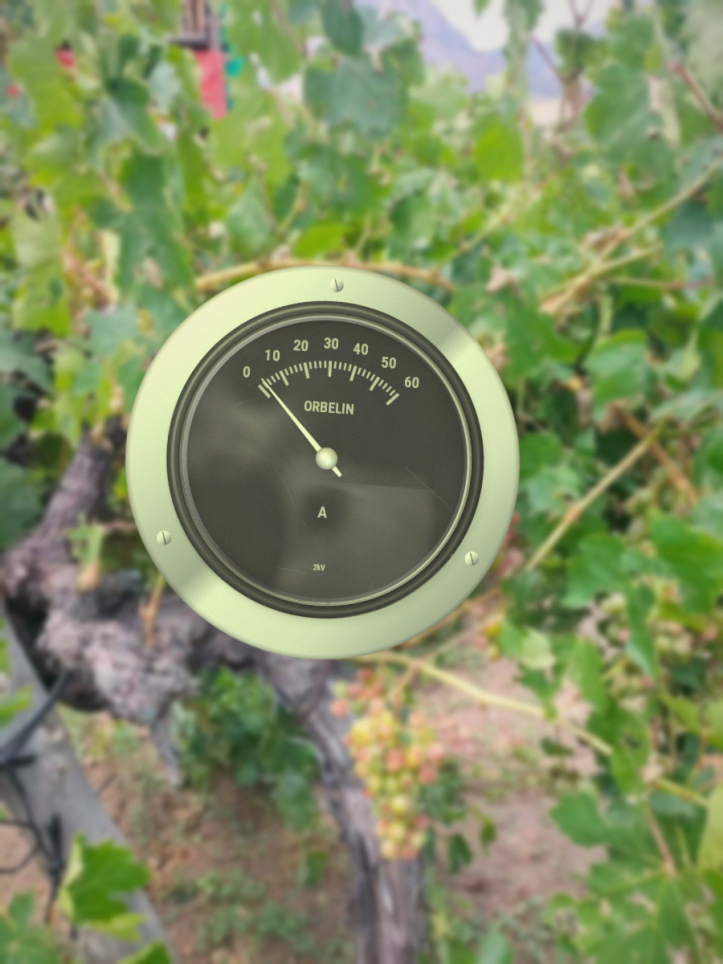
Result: 2; A
